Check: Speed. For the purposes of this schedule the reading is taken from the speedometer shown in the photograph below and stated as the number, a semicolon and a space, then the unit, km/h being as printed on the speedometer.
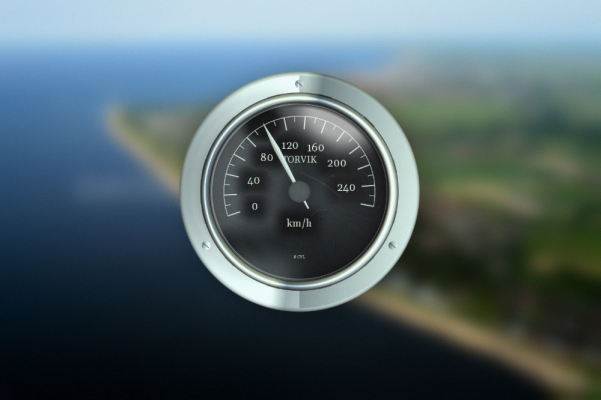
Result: 100; km/h
